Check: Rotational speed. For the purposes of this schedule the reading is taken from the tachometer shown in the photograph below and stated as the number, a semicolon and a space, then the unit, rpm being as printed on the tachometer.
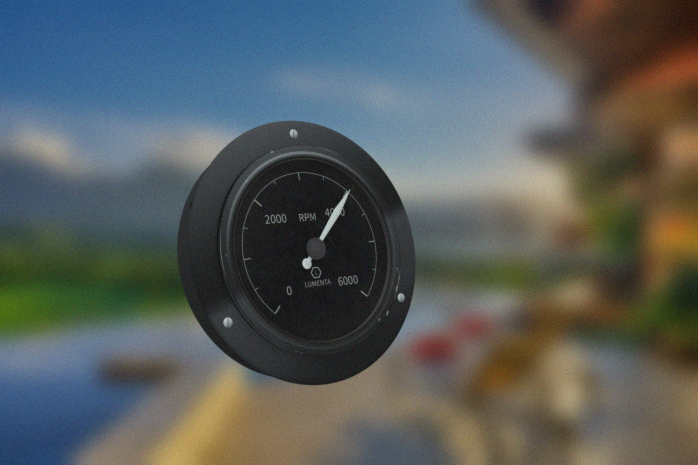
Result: 4000; rpm
